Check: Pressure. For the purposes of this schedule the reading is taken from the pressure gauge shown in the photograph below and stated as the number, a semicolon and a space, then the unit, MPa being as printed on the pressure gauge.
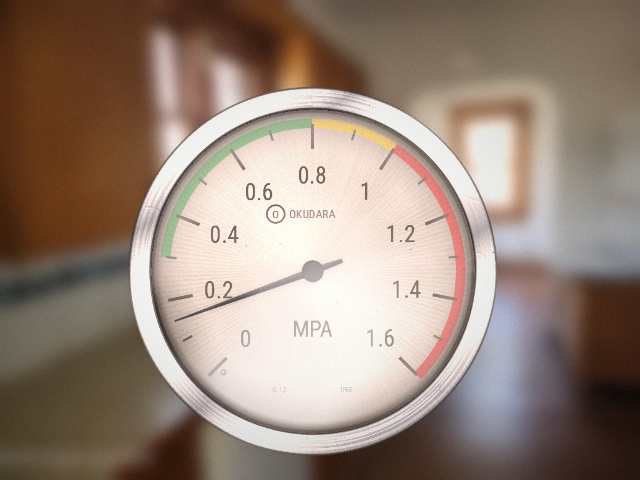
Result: 0.15; MPa
